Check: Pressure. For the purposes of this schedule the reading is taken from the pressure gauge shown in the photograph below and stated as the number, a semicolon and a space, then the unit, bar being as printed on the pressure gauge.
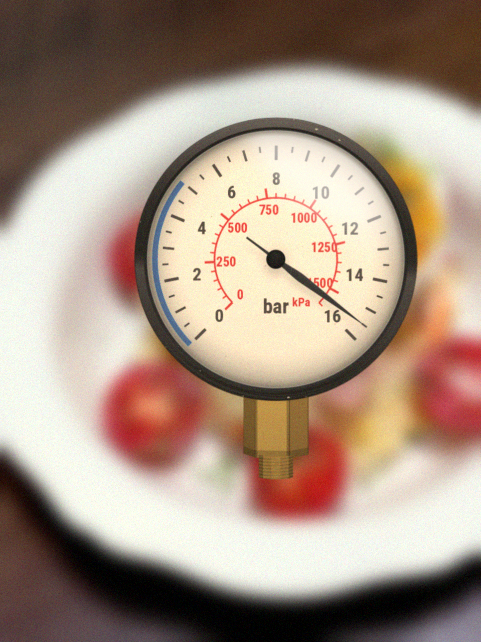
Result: 15.5; bar
